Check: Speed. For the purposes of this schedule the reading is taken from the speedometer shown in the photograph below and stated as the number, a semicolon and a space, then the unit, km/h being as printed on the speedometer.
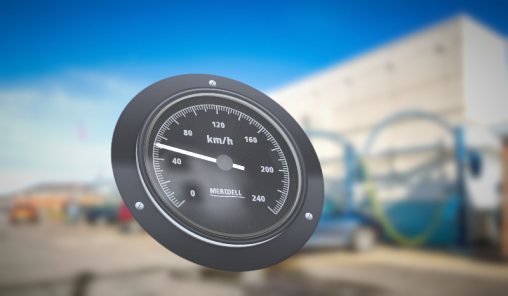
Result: 50; km/h
